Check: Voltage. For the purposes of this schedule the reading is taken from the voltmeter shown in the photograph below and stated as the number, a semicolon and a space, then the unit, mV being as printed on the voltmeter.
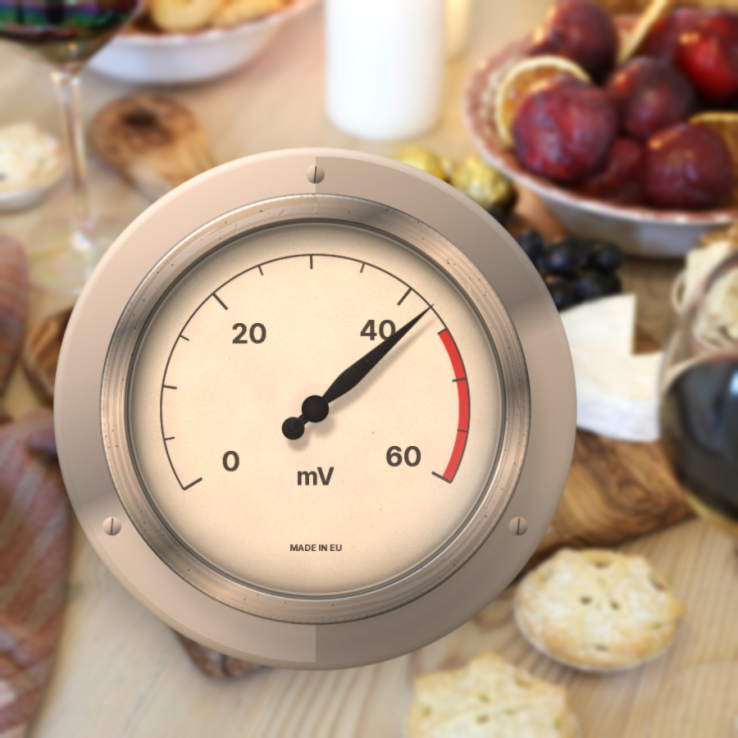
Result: 42.5; mV
